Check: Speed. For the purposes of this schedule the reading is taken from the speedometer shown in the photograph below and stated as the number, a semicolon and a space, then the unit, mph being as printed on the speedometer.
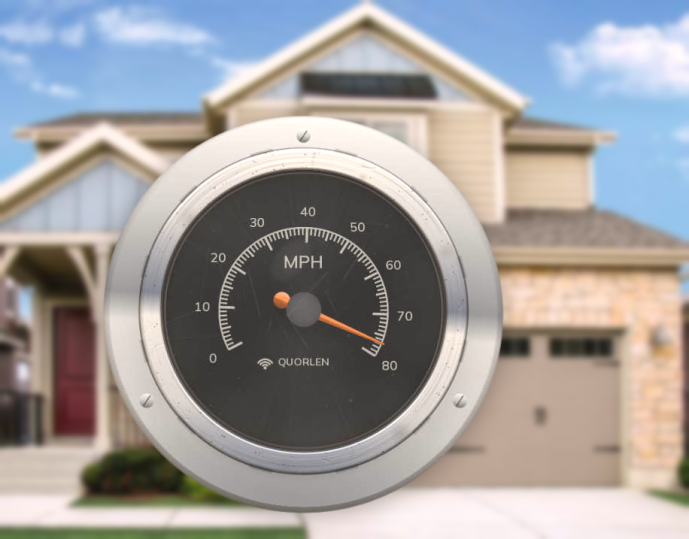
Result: 77; mph
